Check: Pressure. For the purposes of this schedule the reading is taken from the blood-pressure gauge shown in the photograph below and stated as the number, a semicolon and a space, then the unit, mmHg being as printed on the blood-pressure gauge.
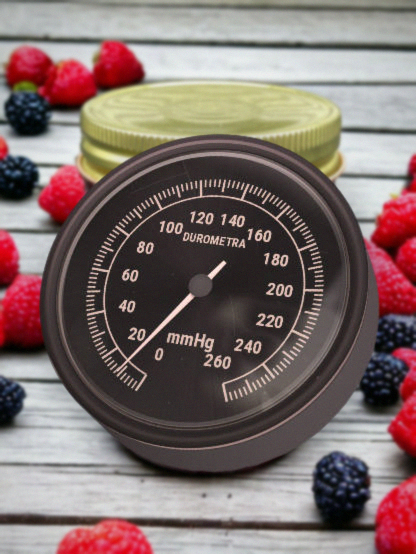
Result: 10; mmHg
